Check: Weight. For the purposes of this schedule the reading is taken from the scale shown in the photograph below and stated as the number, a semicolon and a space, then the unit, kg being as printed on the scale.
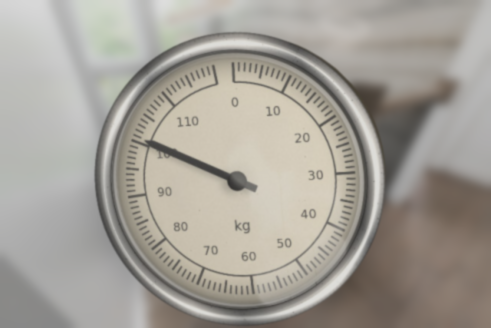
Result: 101; kg
